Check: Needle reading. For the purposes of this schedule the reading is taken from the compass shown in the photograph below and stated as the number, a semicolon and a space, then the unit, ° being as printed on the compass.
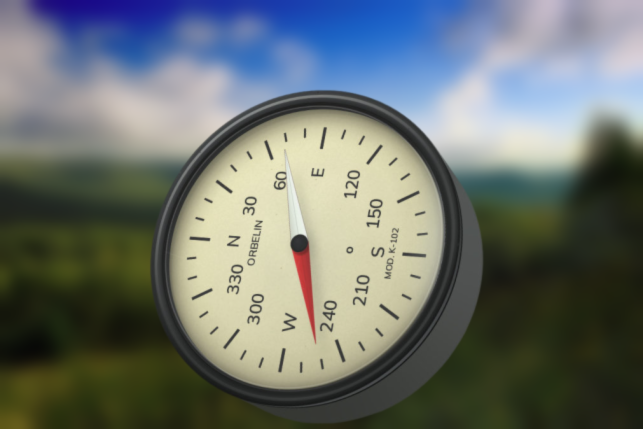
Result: 250; °
